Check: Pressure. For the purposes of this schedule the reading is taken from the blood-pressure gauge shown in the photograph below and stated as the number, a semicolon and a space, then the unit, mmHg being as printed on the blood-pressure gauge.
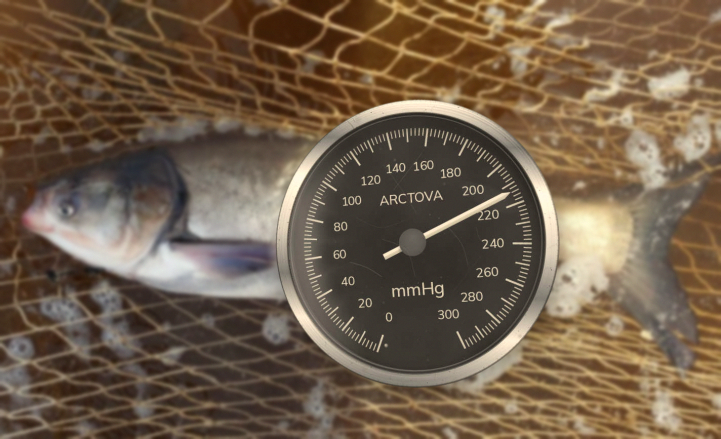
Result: 214; mmHg
